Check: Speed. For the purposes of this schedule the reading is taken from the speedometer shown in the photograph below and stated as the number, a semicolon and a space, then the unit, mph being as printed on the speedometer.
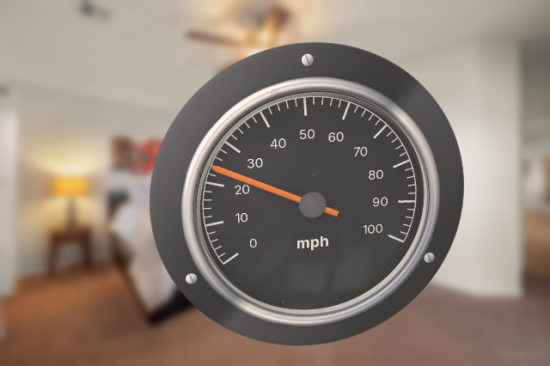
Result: 24; mph
